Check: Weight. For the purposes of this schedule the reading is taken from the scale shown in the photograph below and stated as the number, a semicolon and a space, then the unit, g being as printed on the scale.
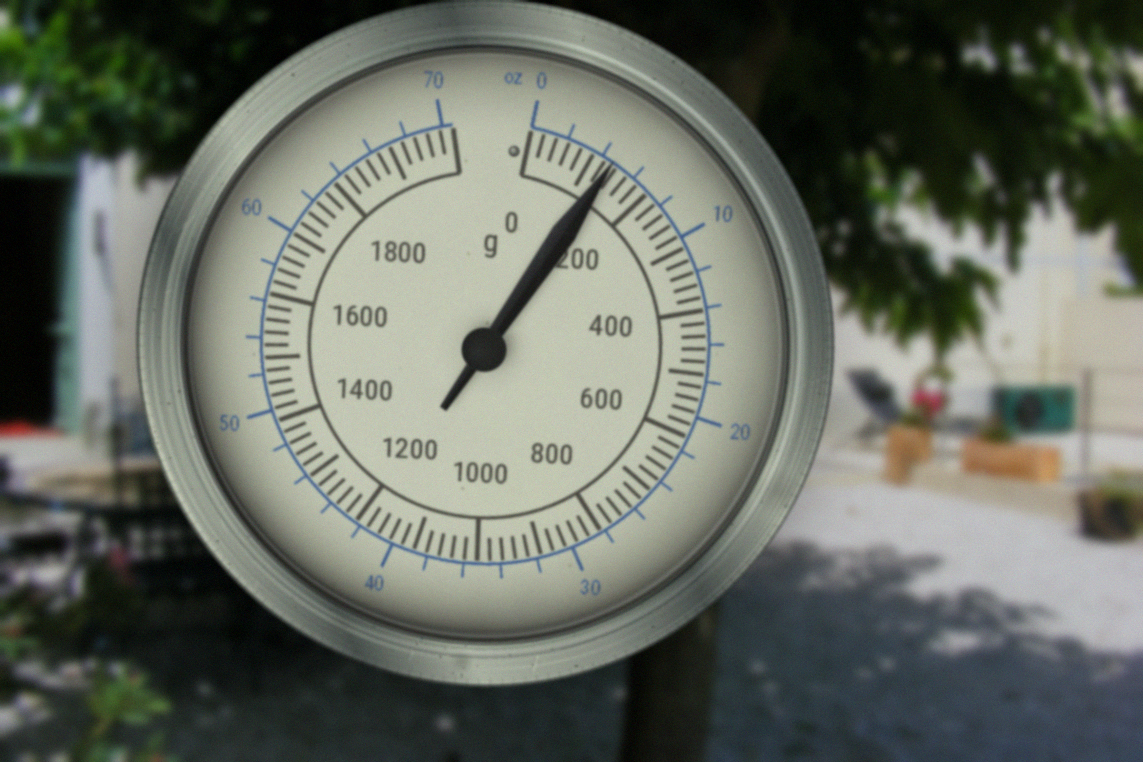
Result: 130; g
